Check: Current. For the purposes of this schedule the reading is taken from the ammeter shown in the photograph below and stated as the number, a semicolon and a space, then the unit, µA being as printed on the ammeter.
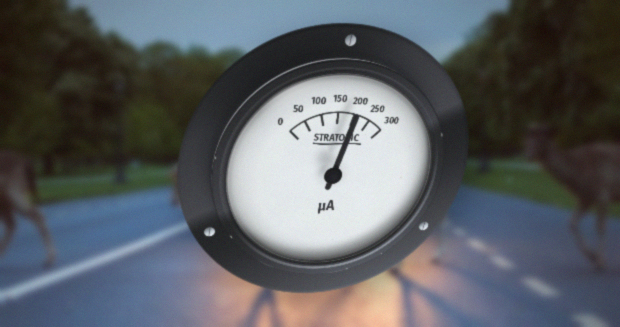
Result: 200; µA
